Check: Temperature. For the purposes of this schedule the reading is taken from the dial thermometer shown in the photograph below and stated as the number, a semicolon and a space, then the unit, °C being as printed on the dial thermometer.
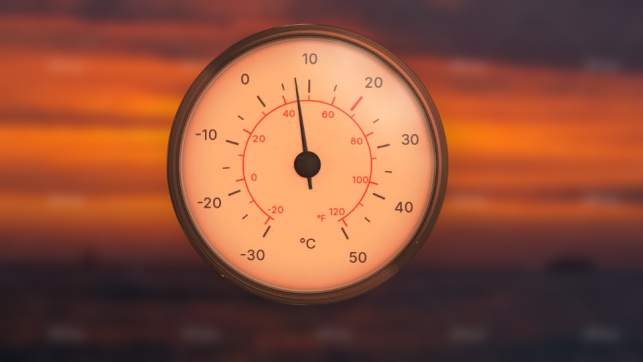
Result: 7.5; °C
